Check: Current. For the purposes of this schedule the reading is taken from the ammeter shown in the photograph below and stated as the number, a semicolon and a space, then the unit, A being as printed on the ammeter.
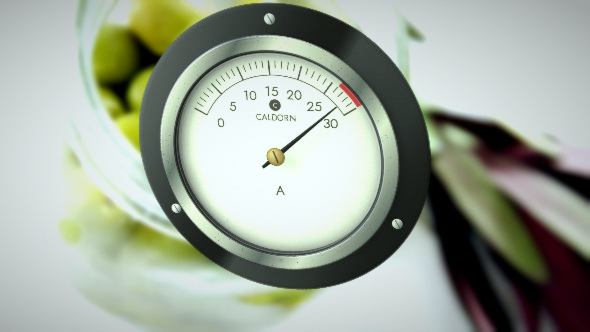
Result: 28; A
